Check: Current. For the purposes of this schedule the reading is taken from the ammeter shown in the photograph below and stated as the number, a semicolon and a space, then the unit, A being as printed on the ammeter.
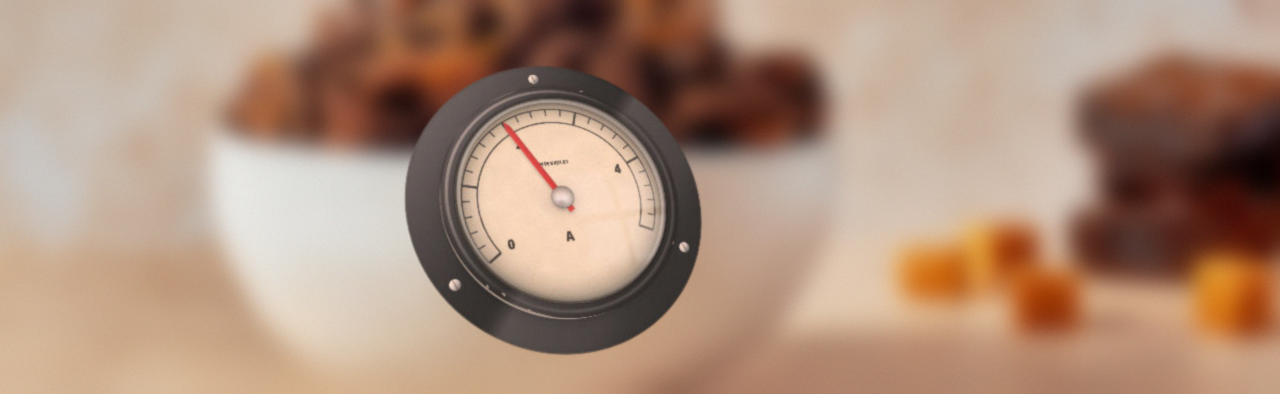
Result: 2; A
